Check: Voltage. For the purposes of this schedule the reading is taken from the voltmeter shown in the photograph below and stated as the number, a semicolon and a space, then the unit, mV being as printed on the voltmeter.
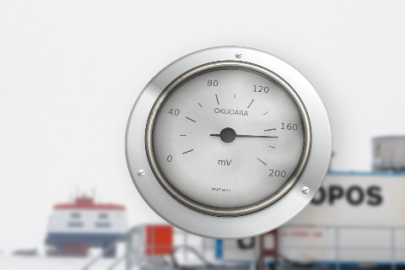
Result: 170; mV
